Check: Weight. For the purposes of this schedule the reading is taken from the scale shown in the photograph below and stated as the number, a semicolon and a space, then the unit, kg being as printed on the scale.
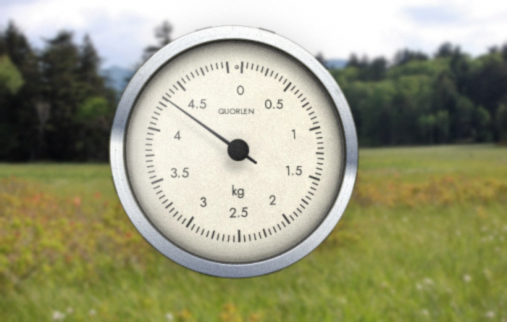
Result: 4.3; kg
